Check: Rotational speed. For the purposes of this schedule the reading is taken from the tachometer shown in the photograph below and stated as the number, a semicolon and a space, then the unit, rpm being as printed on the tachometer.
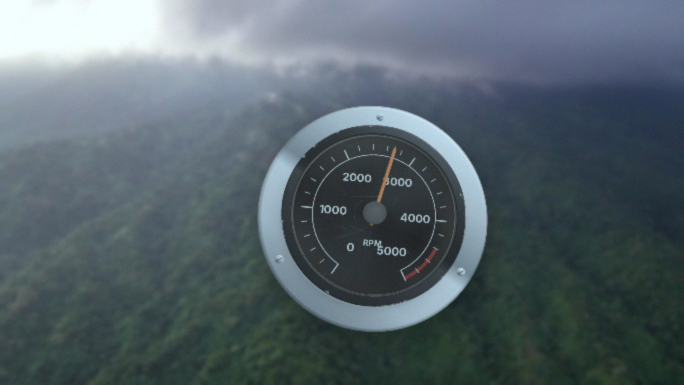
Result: 2700; rpm
